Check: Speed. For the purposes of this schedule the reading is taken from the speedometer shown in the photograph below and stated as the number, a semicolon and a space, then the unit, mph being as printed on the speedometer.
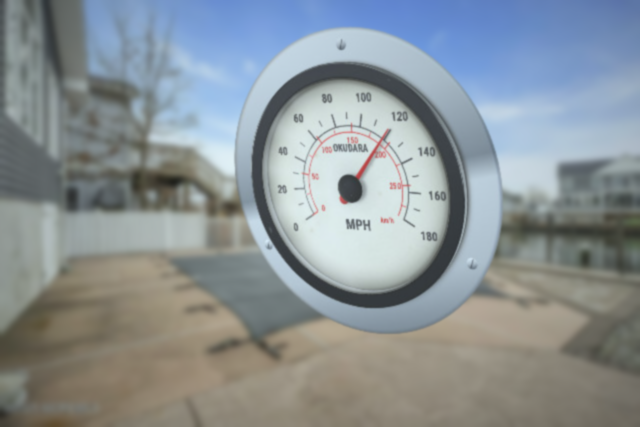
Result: 120; mph
